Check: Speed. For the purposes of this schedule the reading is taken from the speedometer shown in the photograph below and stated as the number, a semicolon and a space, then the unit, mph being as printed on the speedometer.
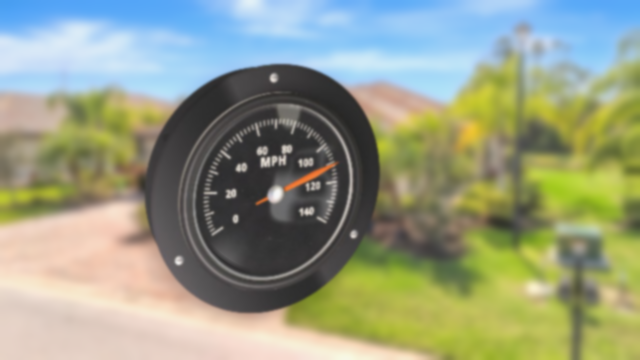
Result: 110; mph
